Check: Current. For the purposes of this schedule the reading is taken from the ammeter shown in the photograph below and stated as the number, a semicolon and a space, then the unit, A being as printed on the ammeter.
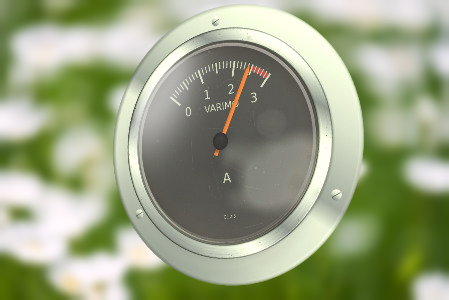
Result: 2.5; A
